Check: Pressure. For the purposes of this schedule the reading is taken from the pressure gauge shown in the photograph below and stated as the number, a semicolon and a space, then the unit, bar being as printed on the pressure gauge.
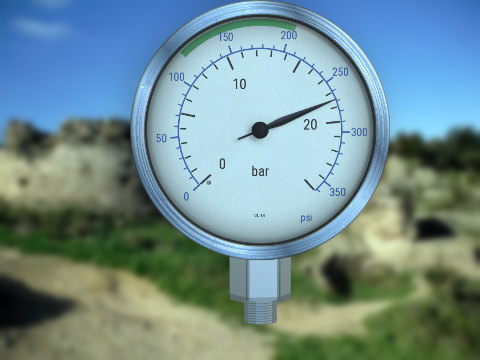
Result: 18.5; bar
